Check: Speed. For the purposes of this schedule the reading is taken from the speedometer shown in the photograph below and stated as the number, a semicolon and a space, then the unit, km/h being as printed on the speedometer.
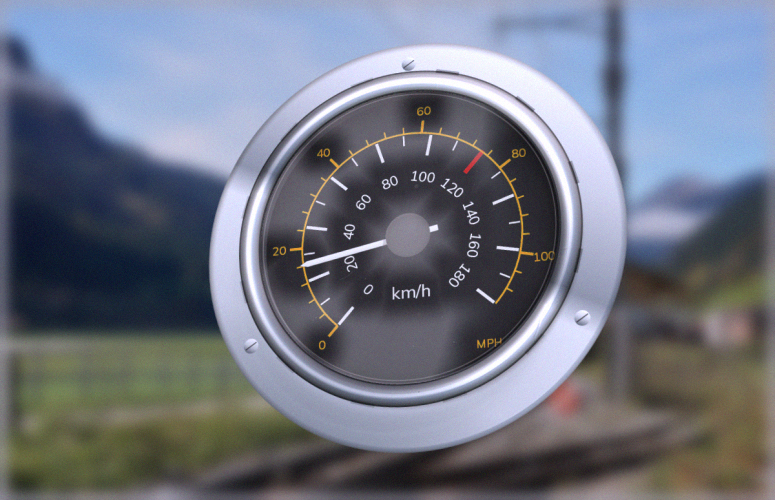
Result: 25; km/h
